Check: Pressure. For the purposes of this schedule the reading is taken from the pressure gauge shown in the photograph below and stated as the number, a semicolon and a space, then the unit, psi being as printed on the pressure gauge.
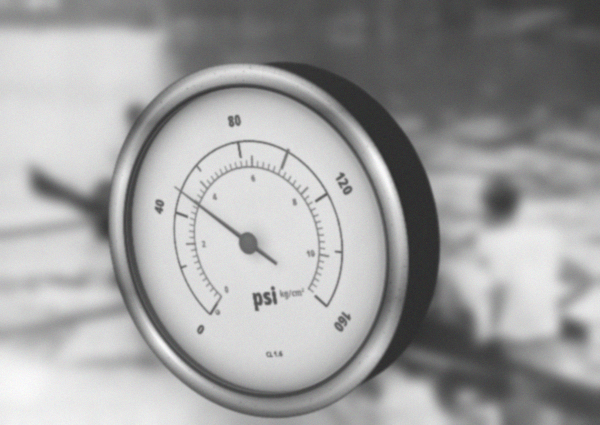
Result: 50; psi
